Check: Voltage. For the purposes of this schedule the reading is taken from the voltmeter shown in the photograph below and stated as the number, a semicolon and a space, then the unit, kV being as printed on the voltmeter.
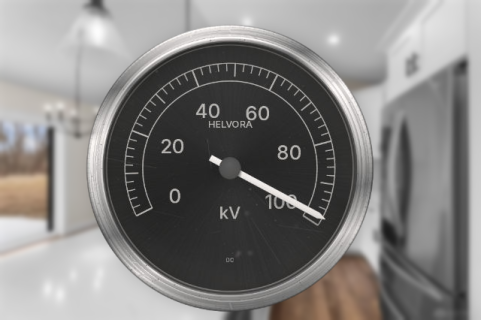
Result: 98; kV
